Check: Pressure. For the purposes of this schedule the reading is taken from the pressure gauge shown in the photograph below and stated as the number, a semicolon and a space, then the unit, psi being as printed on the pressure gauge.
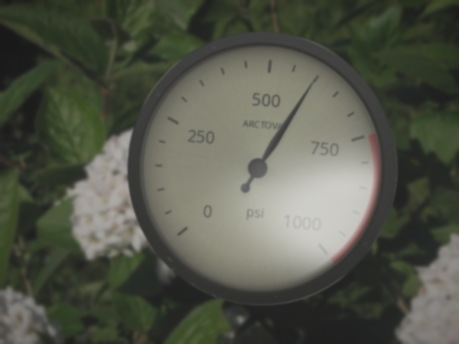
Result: 600; psi
